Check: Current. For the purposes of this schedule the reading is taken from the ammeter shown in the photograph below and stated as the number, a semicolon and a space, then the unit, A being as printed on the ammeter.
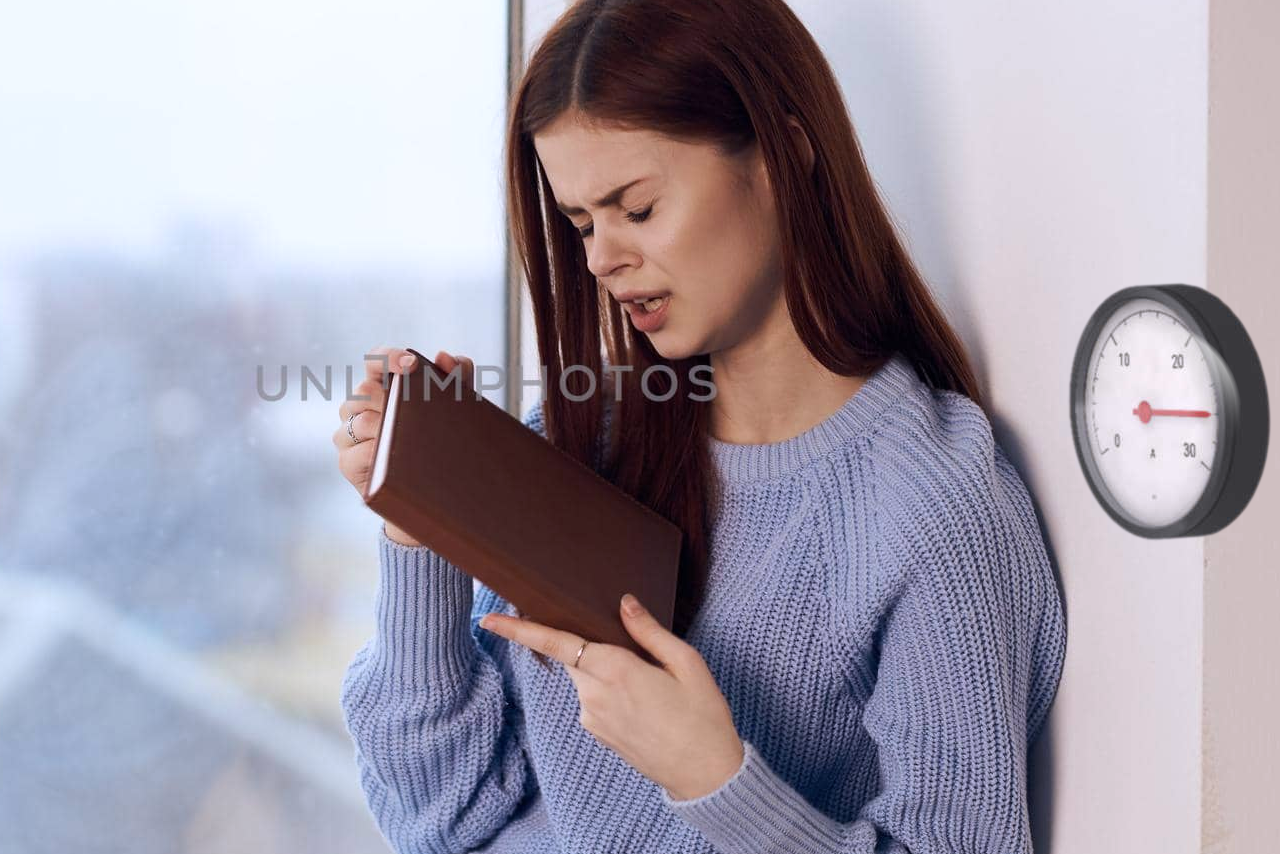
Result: 26; A
